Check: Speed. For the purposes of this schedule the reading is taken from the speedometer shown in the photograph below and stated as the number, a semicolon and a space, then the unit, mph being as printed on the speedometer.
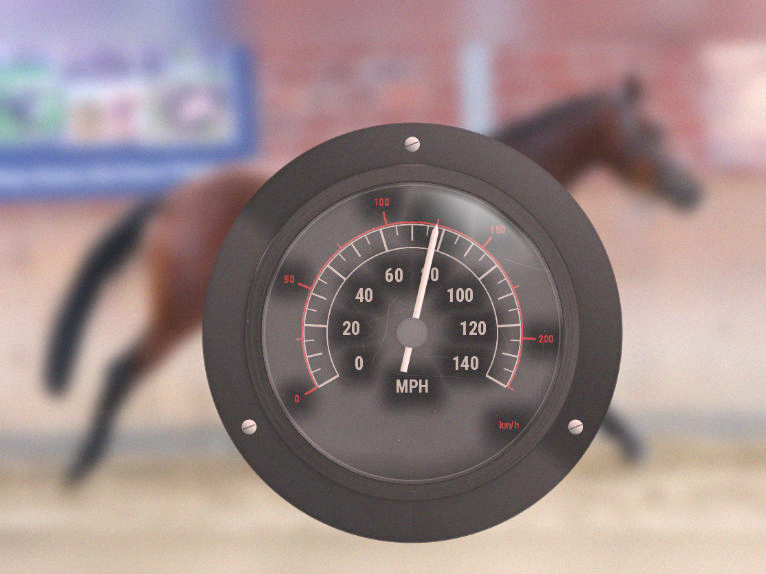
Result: 77.5; mph
